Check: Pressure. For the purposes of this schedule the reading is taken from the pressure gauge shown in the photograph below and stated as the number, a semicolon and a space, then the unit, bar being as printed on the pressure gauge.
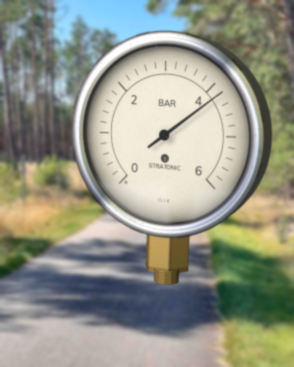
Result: 4.2; bar
